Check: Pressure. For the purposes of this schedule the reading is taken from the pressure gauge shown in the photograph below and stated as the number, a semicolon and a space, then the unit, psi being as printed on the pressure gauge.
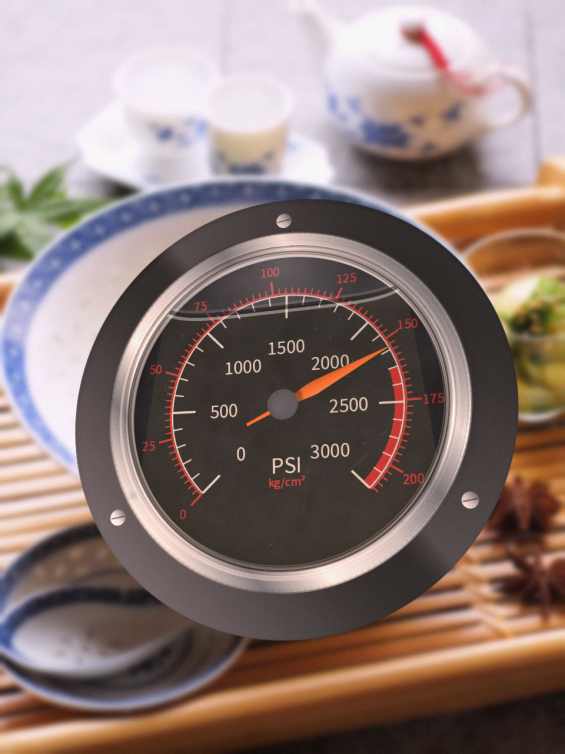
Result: 2200; psi
